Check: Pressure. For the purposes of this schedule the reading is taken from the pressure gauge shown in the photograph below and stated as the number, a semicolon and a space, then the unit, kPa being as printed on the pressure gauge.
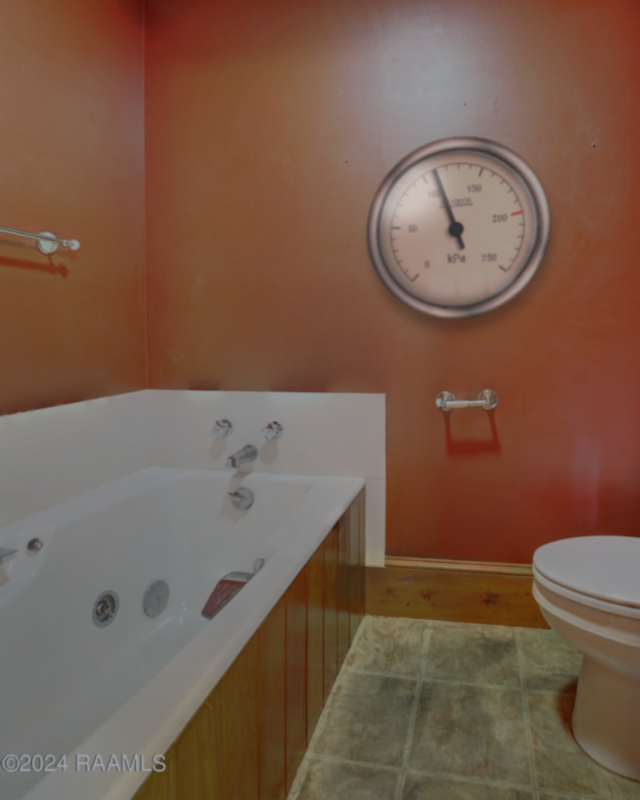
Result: 110; kPa
